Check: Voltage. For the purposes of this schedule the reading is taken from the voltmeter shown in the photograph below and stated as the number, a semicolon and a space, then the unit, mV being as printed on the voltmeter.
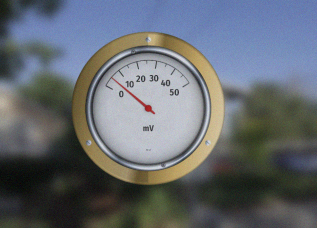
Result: 5; mV
